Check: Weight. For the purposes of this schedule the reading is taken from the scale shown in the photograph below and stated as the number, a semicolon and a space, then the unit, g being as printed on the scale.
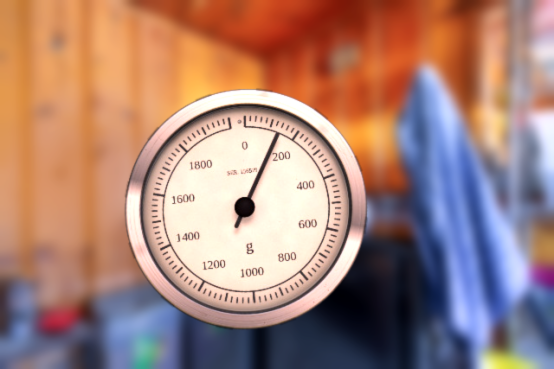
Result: 140; g
